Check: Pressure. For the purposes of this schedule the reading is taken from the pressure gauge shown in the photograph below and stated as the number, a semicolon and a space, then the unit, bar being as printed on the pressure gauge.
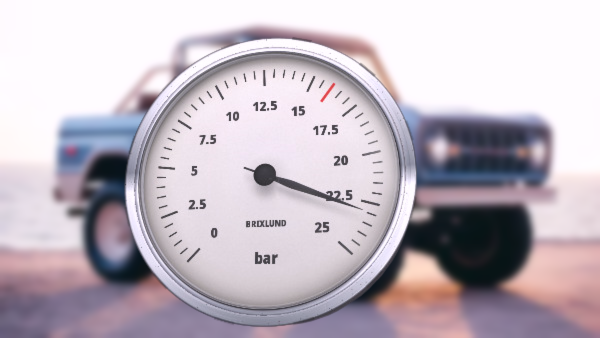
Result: 23; bar
